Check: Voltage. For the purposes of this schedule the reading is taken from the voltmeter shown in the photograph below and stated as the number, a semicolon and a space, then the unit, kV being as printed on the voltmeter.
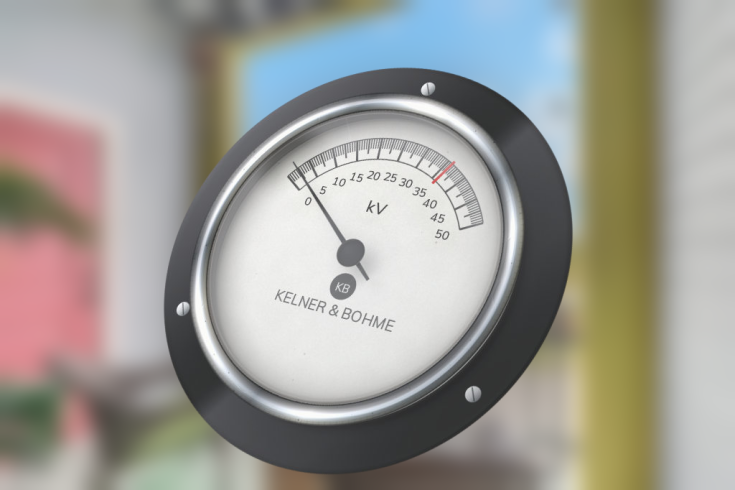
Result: 2.5; kV
